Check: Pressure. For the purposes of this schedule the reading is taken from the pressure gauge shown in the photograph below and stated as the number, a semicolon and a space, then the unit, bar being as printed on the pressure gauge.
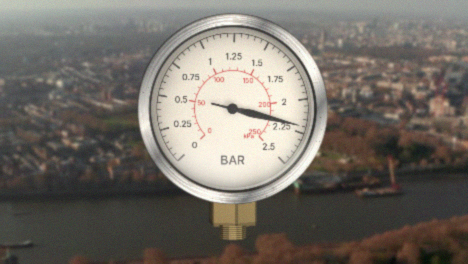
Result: 2.2; bar
